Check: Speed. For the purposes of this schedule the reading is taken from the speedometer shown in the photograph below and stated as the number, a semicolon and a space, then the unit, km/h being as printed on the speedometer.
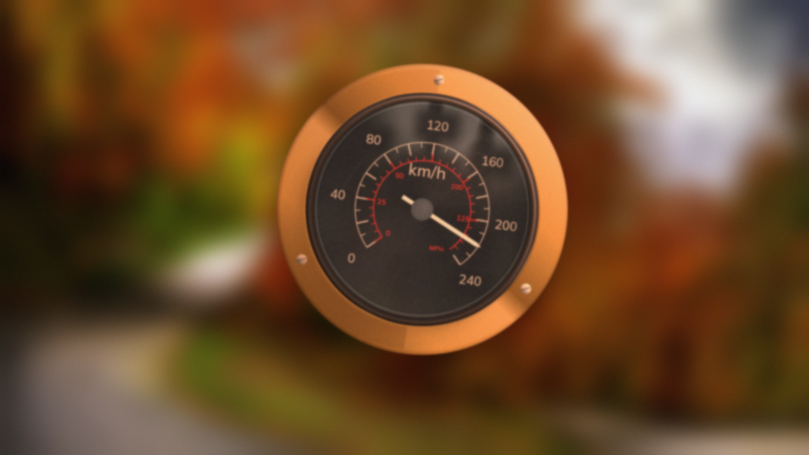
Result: 220; km/h
